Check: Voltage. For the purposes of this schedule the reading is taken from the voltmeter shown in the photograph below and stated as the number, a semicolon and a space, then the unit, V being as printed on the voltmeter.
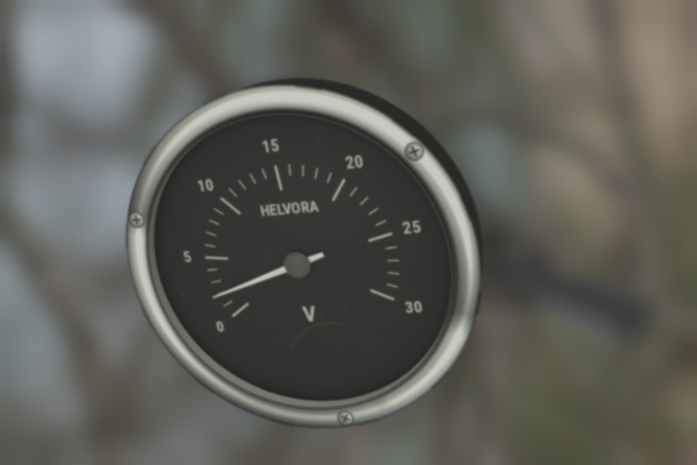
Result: 2; V
